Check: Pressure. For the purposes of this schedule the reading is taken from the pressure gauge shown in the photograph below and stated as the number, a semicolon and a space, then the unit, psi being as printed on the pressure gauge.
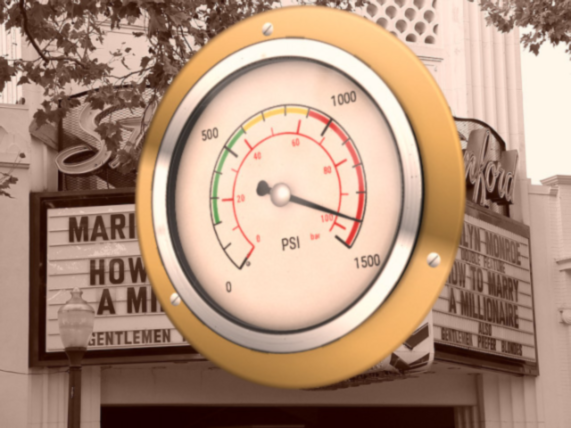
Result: 1400; psi
